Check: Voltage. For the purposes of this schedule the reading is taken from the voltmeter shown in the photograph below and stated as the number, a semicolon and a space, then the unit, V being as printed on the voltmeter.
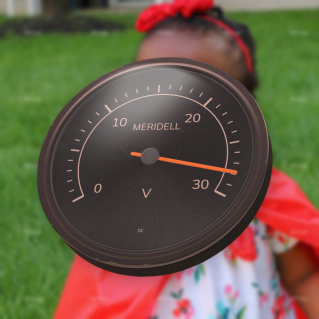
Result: 28; V
